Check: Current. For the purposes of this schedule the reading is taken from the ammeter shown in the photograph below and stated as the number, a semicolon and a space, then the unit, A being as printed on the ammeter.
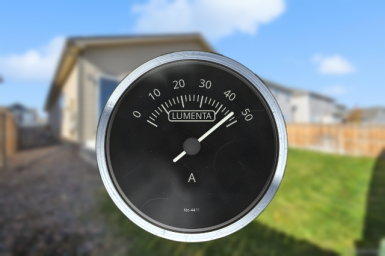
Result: 46; A
